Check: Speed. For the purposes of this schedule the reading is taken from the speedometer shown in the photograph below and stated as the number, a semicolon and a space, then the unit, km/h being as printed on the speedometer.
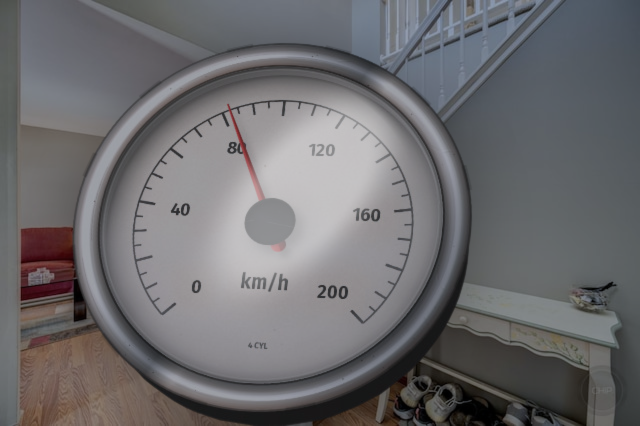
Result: 82.5; km/h
